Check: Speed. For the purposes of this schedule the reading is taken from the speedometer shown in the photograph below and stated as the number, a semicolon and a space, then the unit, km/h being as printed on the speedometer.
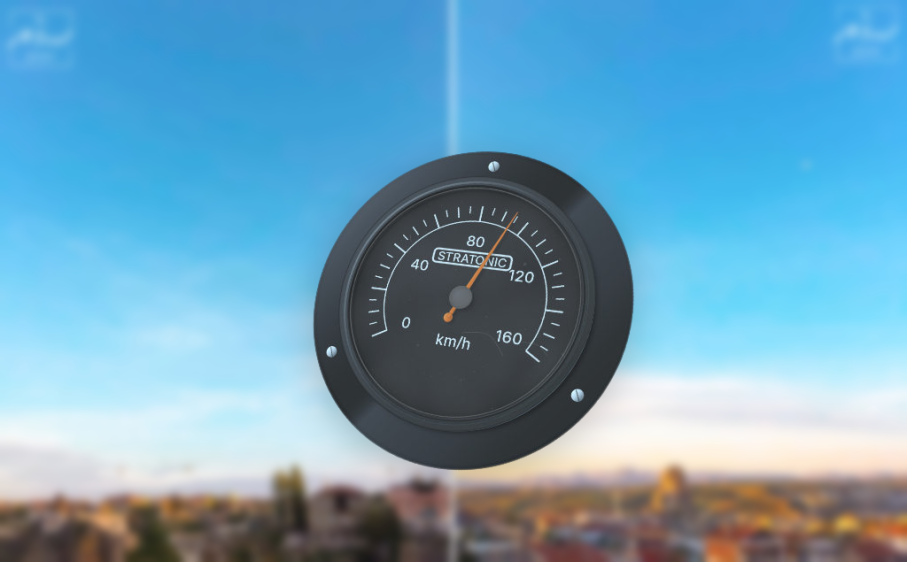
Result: 95; km/h
